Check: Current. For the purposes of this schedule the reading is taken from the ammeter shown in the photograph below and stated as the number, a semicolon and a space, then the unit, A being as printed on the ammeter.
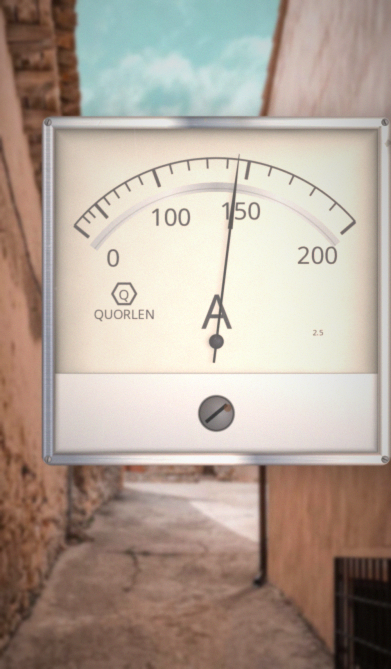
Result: 145; A
